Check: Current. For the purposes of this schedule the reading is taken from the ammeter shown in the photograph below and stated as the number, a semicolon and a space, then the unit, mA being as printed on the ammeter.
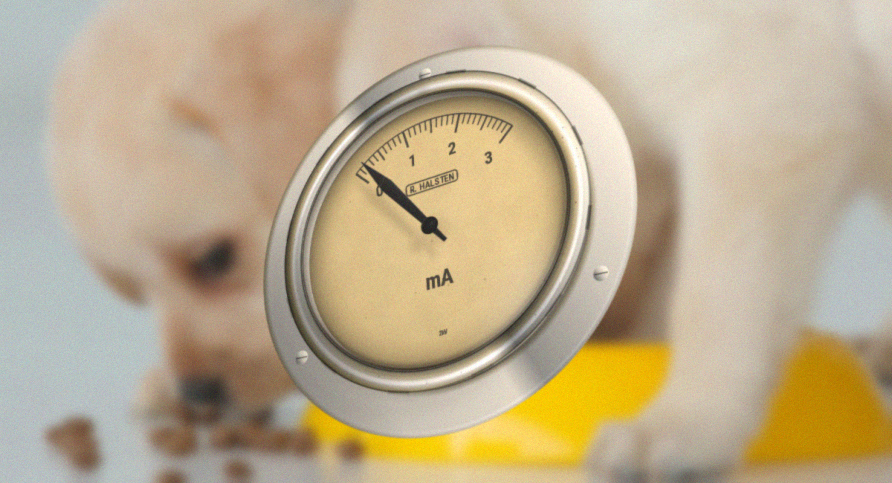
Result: 0.2; mA
